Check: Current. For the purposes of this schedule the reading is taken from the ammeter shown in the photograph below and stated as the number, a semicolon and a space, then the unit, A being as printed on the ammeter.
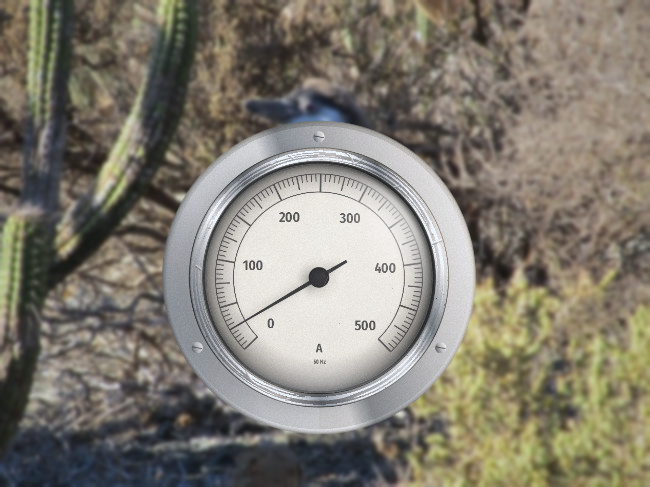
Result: 25; A
